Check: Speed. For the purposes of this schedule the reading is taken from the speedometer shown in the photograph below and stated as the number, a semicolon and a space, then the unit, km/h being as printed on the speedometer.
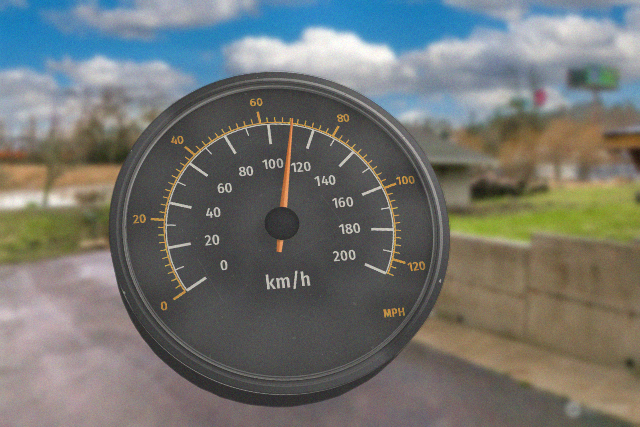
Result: 110; km/h
